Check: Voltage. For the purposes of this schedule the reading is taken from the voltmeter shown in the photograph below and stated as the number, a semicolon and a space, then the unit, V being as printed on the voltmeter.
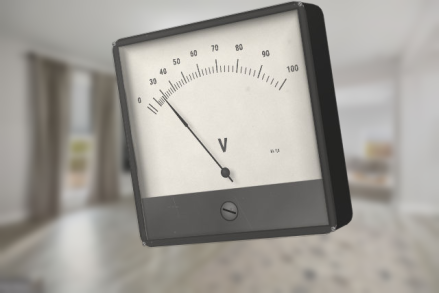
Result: 30; V
